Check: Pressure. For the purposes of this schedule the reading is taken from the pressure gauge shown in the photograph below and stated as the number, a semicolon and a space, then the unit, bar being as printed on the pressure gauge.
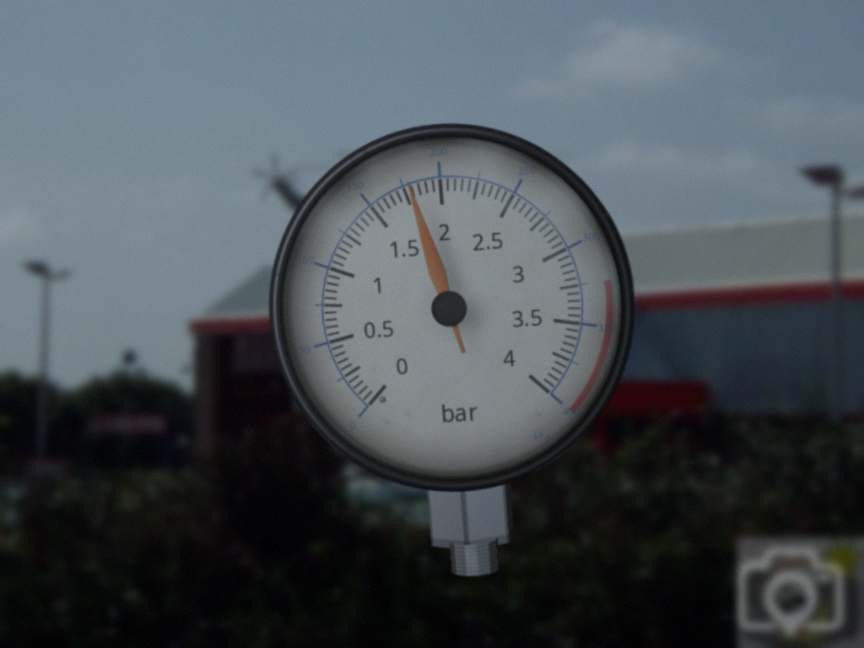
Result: 1.8; bar
